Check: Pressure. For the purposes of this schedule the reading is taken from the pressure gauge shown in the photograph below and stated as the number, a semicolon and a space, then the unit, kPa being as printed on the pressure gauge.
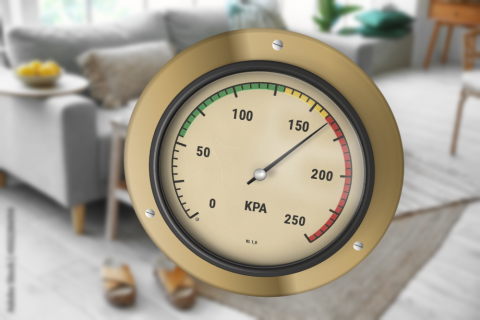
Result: 162.5; kPa
